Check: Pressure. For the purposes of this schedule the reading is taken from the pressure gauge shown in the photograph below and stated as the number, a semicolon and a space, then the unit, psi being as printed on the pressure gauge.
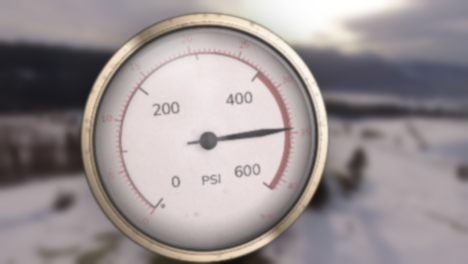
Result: 500; psi
